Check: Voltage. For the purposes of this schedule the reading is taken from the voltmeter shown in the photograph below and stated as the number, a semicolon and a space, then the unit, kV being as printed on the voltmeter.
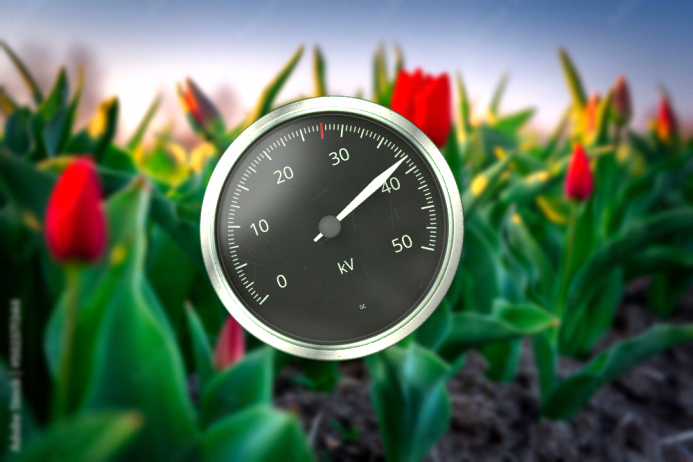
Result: 38.5; kV
